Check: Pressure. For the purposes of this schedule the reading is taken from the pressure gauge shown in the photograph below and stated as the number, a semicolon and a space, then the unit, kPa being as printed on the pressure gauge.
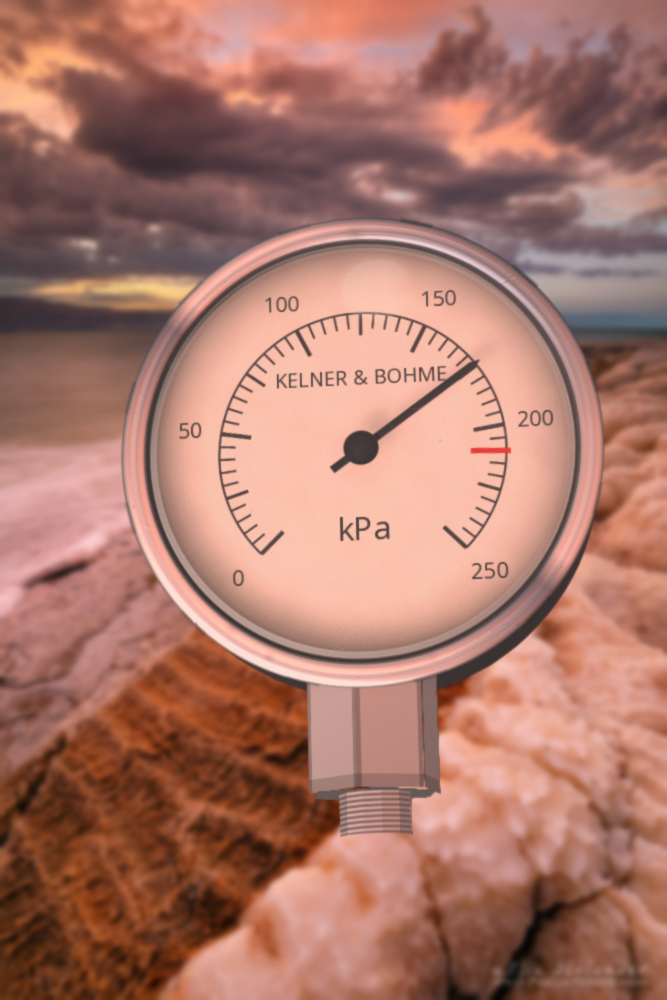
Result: 175; kPa
